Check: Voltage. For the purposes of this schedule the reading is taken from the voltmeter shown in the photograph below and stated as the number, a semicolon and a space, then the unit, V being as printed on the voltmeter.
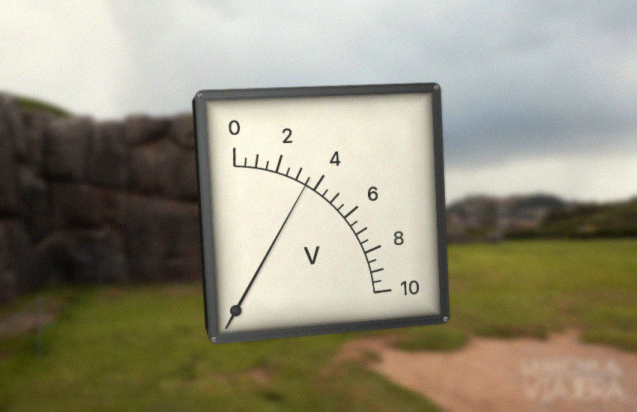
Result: 3.5; V
